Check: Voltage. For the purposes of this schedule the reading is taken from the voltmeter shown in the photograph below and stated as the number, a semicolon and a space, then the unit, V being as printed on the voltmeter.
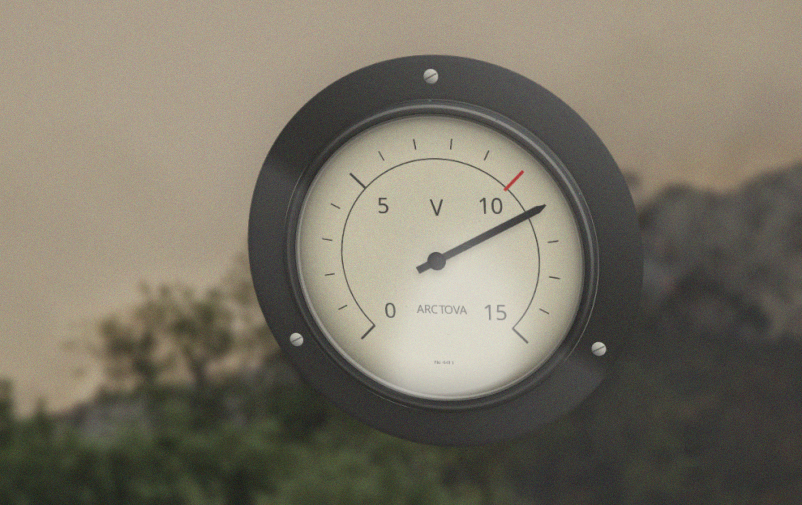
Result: 11; V
